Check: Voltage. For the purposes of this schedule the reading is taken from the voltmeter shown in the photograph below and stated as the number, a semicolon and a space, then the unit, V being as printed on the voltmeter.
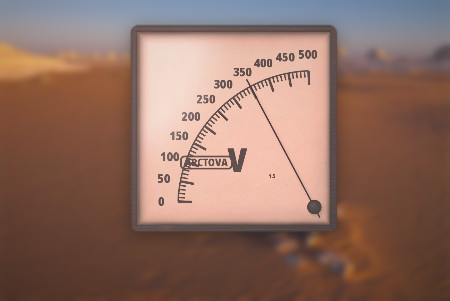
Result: 350; V
